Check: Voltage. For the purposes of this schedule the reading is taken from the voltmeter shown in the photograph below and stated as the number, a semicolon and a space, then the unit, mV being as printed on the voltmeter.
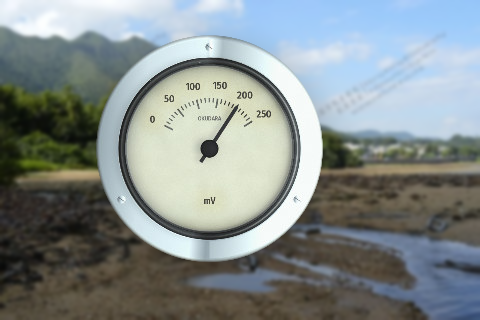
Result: 200; mV
